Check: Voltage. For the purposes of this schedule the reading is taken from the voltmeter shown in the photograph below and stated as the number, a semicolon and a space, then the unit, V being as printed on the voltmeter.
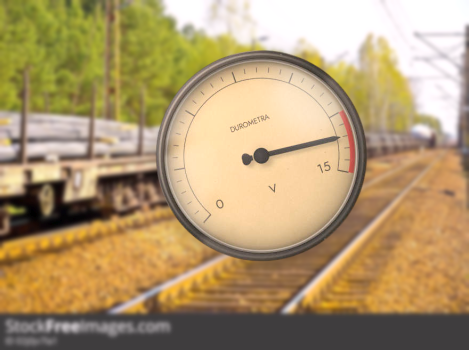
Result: 13.5; V
